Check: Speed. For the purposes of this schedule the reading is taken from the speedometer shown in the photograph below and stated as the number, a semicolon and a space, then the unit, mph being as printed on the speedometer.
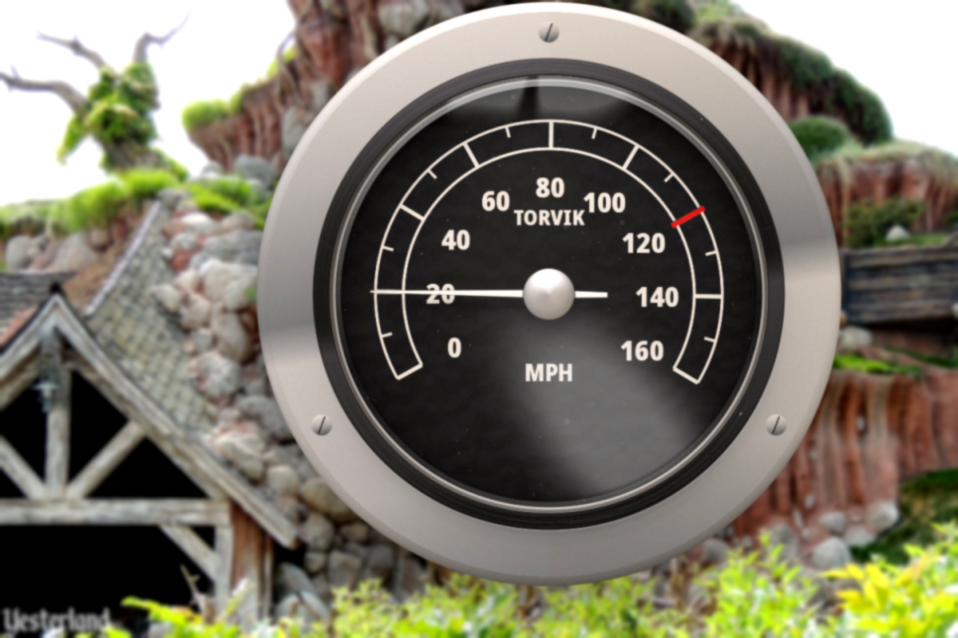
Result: 20; mph
